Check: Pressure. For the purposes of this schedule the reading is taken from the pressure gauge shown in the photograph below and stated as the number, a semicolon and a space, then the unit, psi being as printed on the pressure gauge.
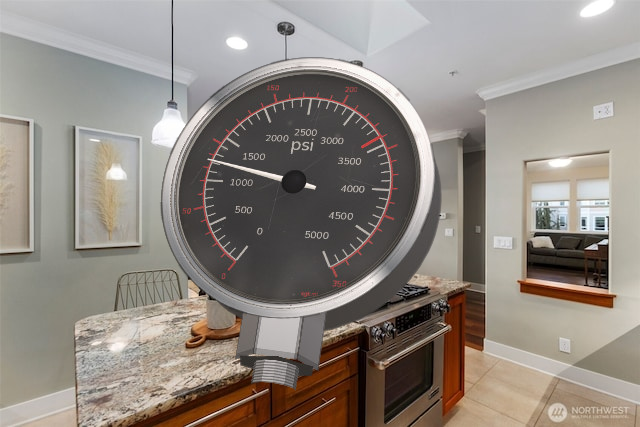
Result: 1200; psi
